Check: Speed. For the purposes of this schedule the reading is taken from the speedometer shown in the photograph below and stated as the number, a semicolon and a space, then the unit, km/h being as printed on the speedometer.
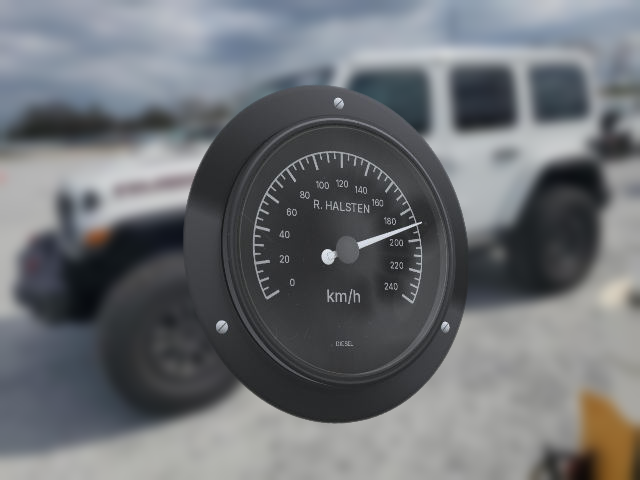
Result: 190; km/h
